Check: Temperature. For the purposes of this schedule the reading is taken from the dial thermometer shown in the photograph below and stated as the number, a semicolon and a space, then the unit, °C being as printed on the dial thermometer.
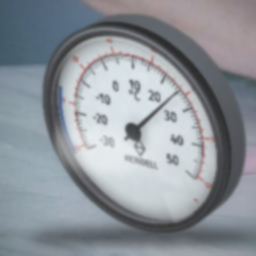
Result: 25; °C
